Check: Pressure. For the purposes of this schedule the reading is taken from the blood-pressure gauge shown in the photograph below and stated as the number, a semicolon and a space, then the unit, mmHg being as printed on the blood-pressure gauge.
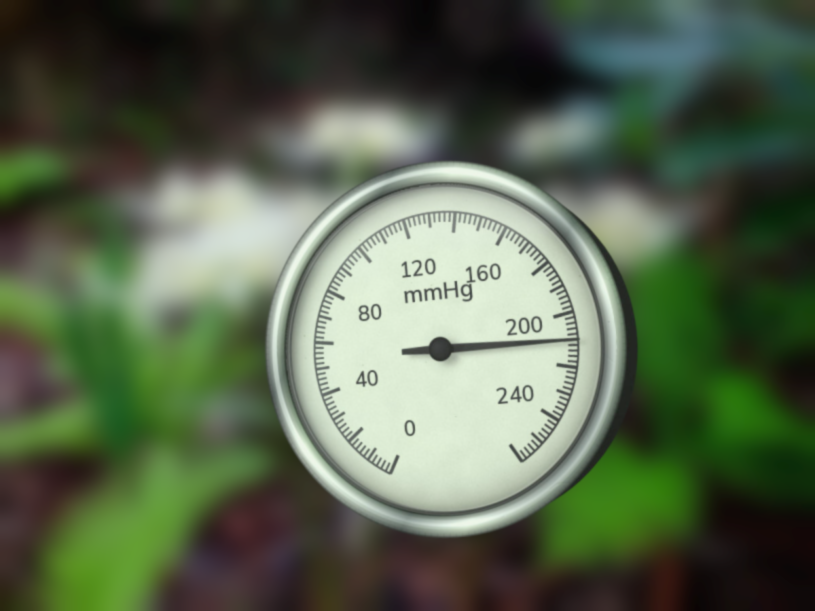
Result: 210; mmHg
